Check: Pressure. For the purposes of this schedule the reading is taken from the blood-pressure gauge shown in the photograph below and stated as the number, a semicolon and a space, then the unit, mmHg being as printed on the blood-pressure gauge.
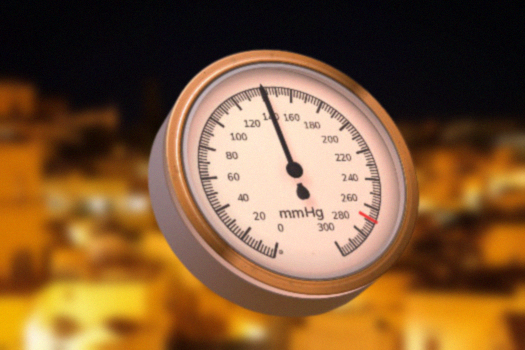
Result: 140; mmHg
